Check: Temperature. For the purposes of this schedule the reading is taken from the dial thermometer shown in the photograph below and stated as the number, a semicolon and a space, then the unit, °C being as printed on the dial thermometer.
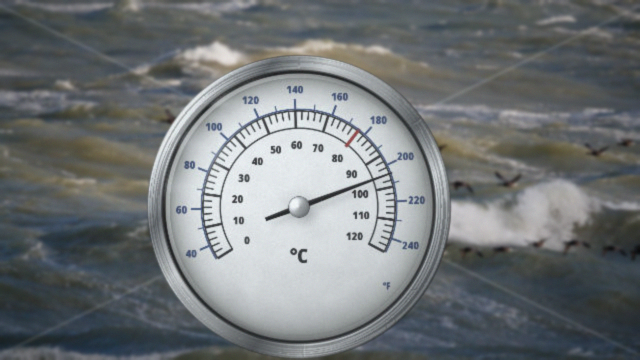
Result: 96; °C
